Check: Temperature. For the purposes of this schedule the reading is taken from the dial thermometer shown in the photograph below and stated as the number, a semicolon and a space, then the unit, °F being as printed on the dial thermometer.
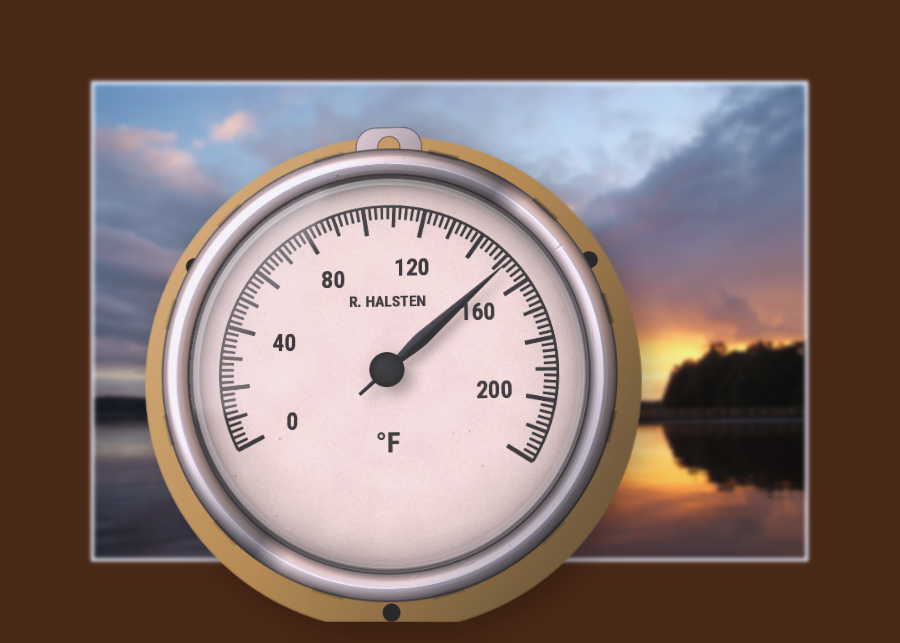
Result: 152; °F
